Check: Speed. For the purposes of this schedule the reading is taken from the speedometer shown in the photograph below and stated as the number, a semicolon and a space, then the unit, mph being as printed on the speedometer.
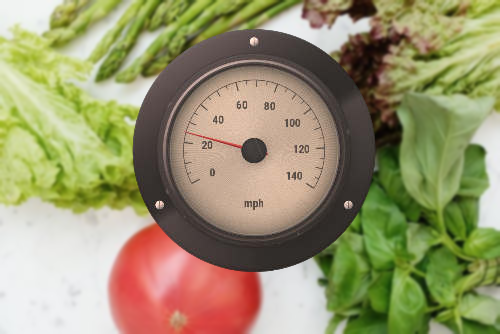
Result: 25; mph
